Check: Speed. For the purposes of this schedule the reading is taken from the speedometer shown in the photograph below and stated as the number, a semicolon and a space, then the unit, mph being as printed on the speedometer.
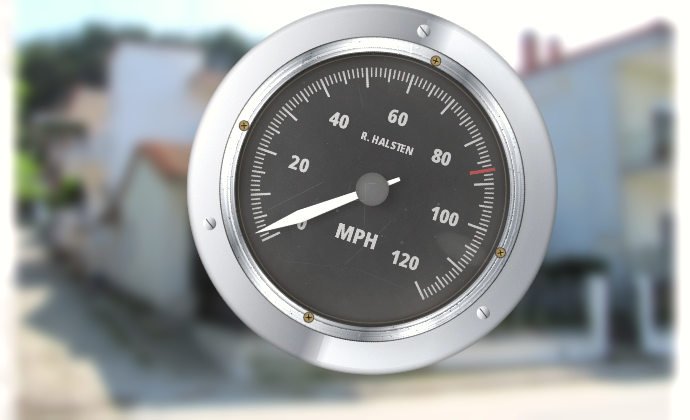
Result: 2; mph
